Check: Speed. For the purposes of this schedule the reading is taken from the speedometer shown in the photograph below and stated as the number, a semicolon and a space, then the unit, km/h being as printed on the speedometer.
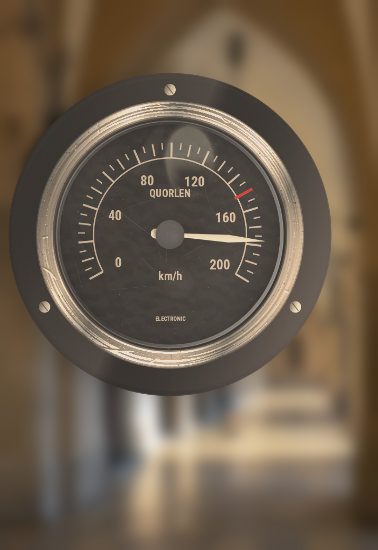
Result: 177.5; km/h
